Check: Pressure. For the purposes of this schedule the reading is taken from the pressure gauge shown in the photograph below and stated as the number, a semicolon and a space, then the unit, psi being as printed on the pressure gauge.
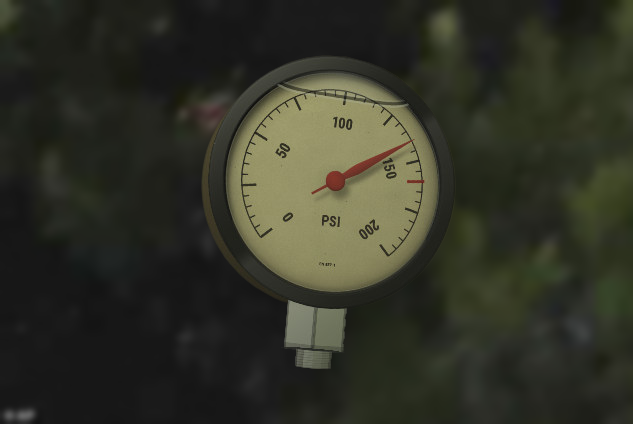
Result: 140; psi
